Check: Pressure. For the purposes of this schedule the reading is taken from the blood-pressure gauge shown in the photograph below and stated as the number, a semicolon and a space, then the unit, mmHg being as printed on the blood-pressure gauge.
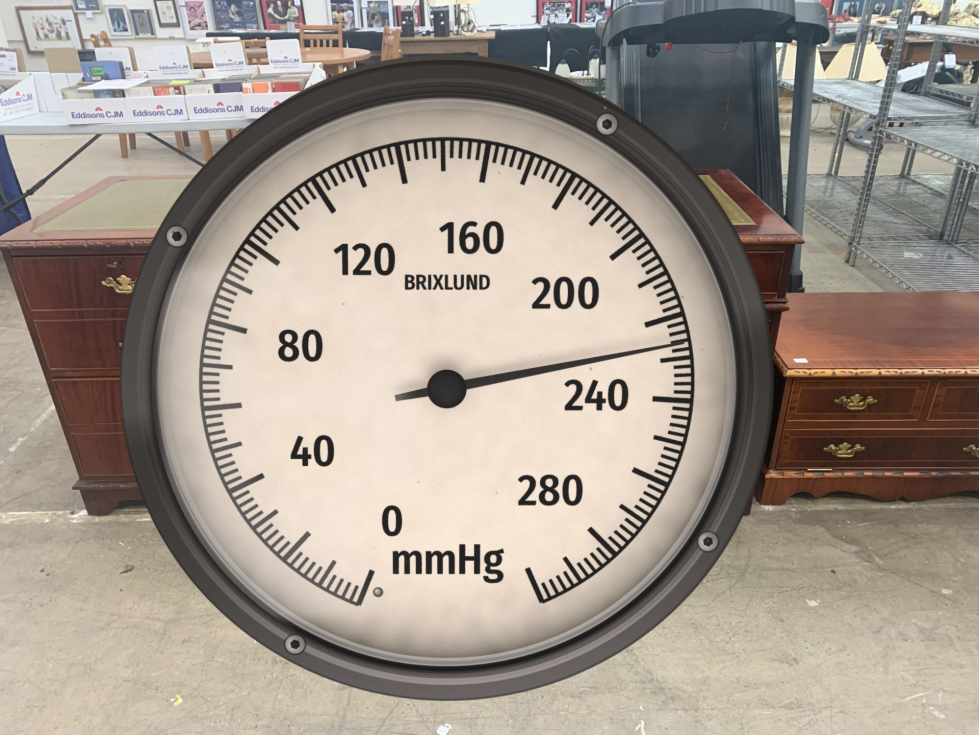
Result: 226; mmHg
